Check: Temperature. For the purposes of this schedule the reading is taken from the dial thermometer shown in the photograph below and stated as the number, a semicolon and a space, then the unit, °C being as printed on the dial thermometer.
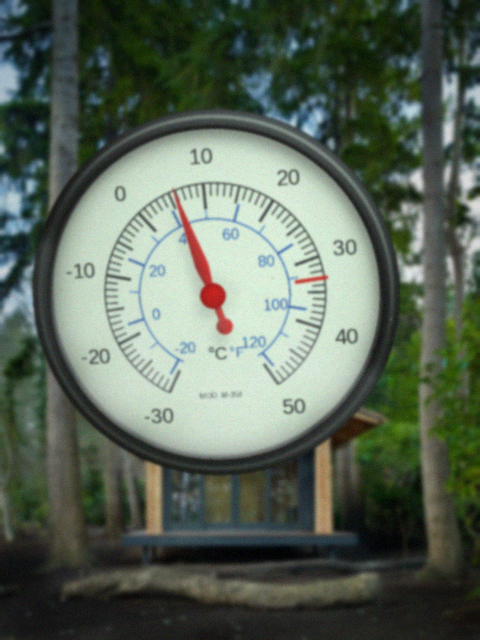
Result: 6; °C
